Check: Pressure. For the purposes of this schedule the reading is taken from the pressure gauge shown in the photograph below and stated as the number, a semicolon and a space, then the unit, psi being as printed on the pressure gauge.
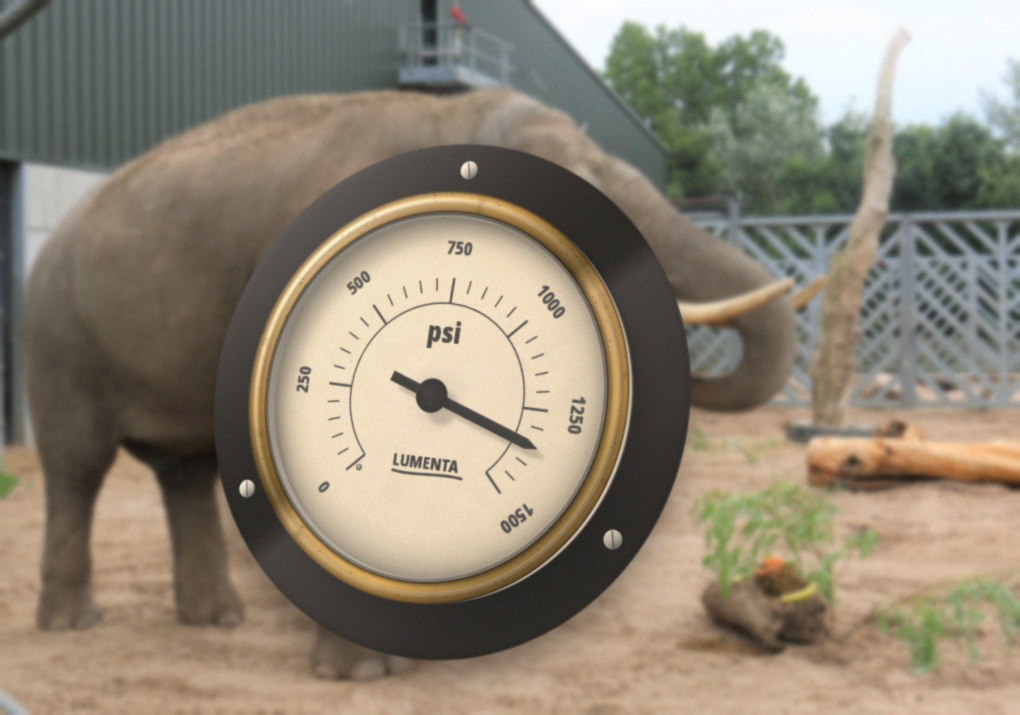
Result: 1350; psi
